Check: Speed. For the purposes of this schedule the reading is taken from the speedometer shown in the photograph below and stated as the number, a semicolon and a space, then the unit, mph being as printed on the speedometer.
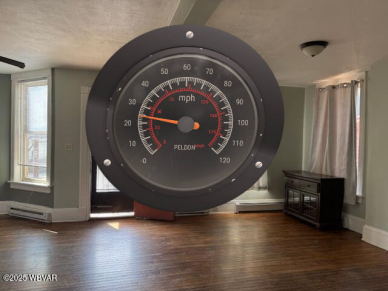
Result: 25; mph
